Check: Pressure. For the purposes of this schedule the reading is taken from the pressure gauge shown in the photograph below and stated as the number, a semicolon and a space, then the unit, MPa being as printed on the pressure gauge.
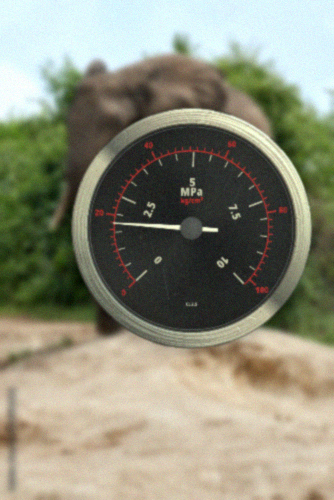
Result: 1.75; MPa
